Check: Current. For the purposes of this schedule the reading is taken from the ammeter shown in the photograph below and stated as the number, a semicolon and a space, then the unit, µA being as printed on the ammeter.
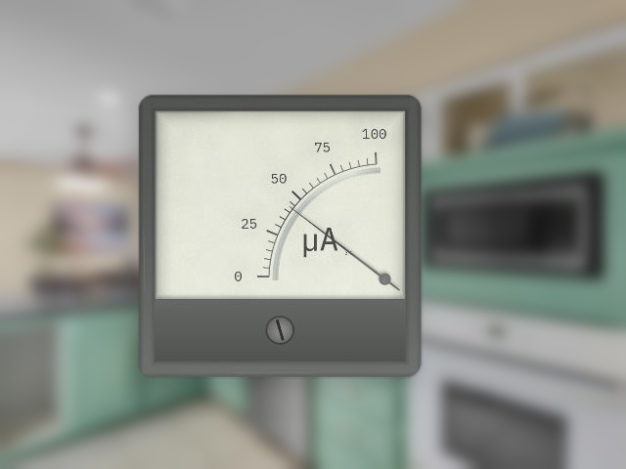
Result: 42.5; µA
